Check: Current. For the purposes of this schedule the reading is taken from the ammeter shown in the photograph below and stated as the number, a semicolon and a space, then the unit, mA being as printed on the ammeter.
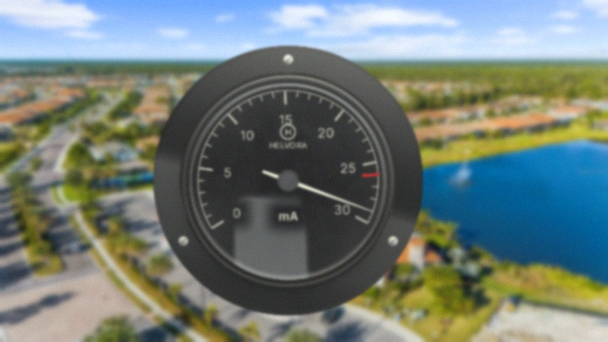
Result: 29; mA
